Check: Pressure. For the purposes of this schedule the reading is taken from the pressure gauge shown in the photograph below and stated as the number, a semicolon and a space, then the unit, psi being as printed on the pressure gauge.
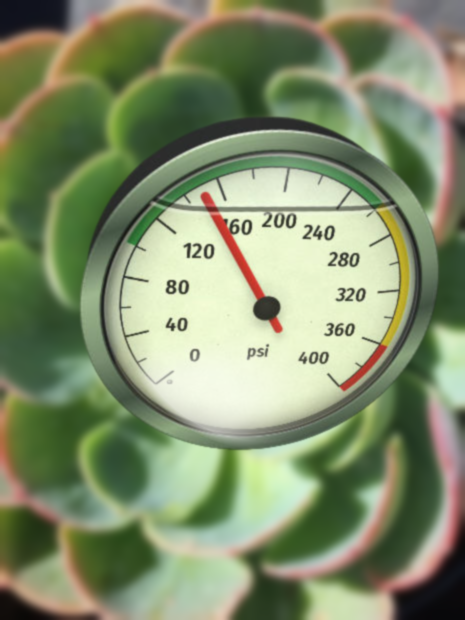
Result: 150; psi
